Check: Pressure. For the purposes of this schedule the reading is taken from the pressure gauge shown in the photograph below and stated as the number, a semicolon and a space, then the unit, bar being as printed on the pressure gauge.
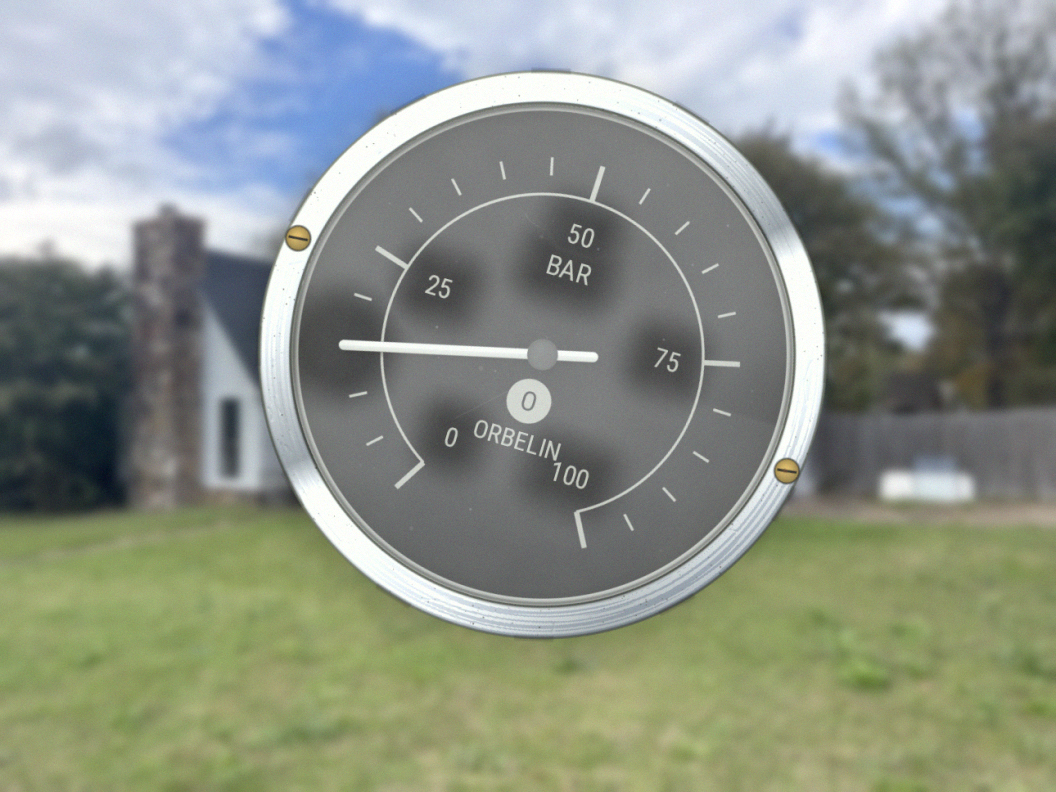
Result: 15; bar
